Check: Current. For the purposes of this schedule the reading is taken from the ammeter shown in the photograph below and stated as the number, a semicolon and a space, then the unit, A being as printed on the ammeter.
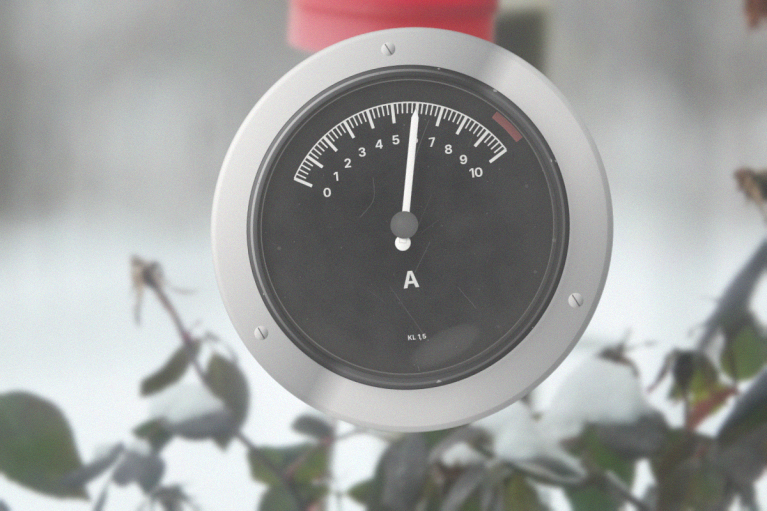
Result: 6; A
